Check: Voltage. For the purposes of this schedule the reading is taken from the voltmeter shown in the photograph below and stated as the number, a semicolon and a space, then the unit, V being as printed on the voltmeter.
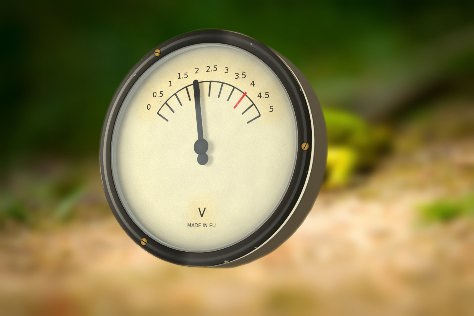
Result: 2; V
